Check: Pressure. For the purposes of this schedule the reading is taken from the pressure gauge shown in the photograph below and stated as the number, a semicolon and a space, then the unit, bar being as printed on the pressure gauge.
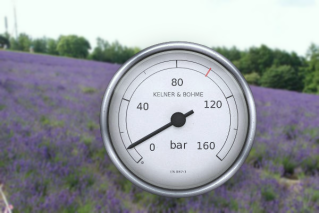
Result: 10; bar
